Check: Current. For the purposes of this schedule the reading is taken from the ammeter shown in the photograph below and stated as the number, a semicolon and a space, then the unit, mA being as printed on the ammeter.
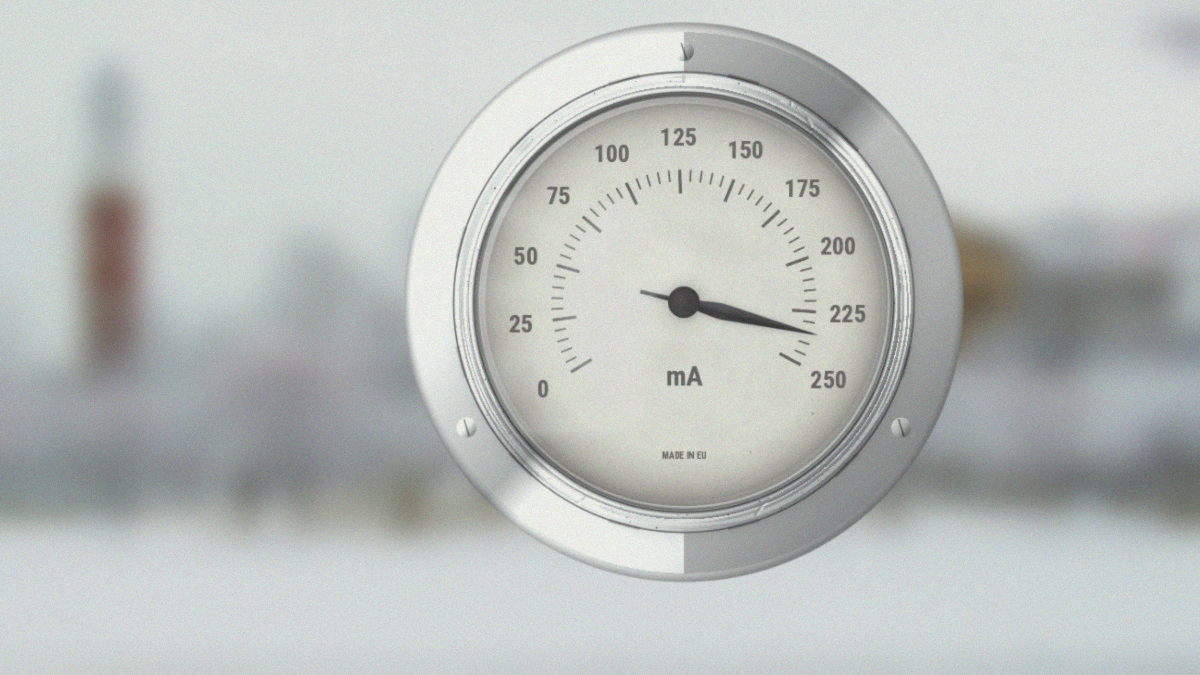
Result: 235; mA
